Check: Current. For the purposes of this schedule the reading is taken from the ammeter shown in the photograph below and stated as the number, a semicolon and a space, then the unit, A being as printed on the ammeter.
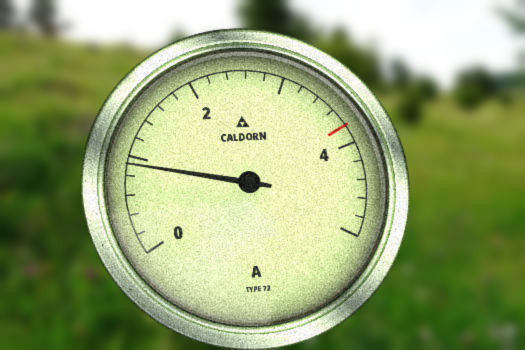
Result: 0.9; A
